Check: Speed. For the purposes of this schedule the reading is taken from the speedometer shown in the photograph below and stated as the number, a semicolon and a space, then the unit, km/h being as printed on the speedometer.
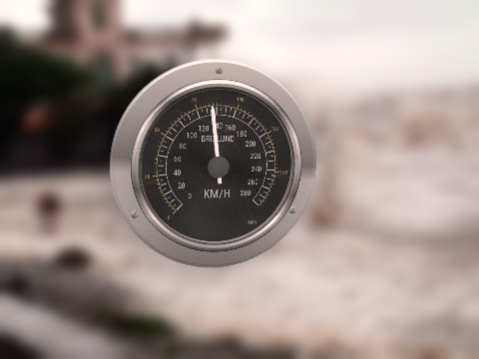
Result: 135; km/h
